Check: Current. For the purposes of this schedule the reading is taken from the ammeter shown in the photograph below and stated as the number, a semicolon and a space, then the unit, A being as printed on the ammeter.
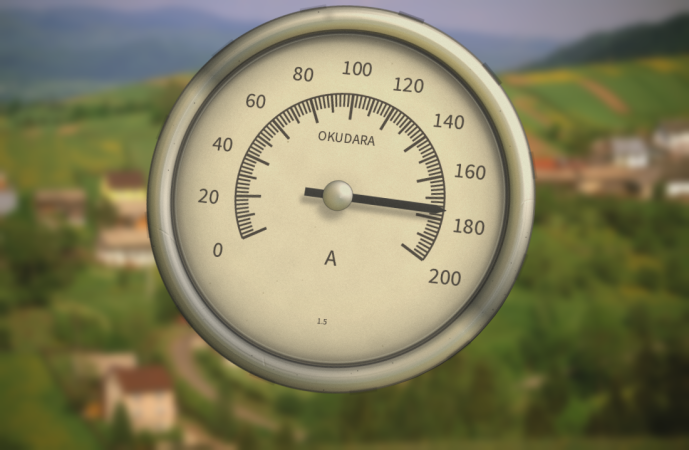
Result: 176; A
